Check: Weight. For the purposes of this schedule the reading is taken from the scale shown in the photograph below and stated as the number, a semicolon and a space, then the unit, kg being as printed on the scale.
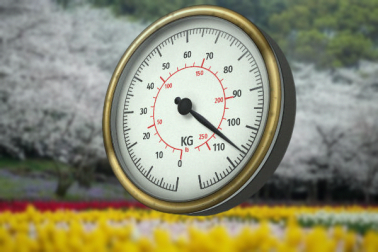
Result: 106; kg
